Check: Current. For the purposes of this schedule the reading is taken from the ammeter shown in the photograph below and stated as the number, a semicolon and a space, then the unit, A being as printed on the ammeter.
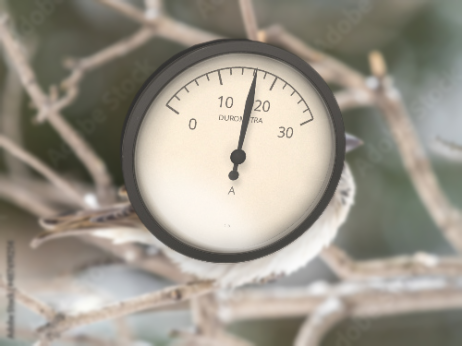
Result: 16; A
